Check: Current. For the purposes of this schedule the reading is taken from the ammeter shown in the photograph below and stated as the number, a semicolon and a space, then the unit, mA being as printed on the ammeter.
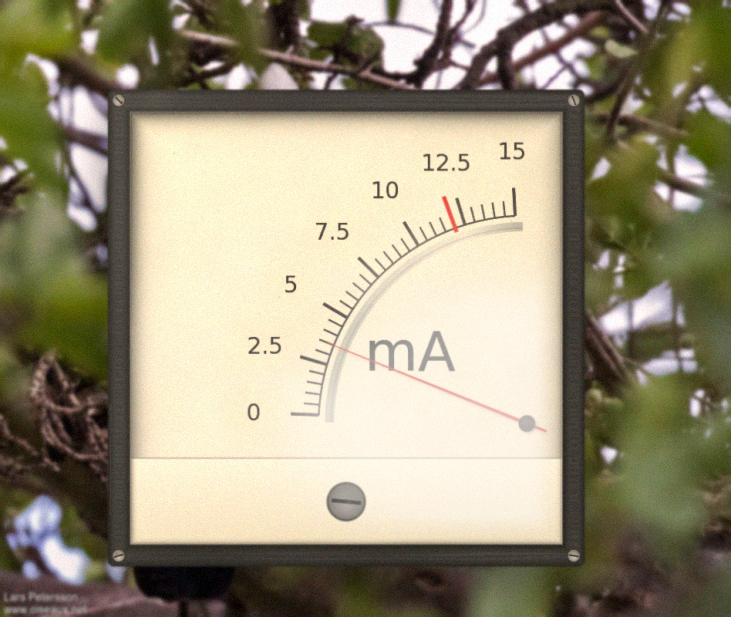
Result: 3.5; mA
